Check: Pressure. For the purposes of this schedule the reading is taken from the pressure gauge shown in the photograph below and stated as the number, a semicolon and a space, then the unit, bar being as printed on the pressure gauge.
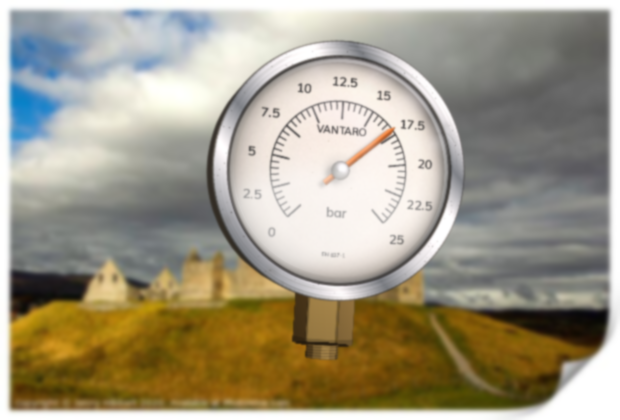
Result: 17; bar
